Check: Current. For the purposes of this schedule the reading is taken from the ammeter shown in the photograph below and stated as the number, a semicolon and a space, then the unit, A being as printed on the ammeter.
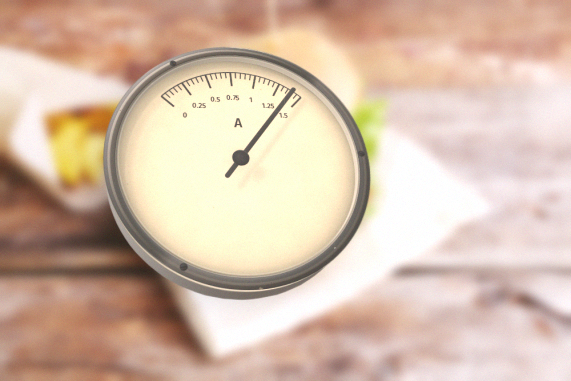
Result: 1.4; A
